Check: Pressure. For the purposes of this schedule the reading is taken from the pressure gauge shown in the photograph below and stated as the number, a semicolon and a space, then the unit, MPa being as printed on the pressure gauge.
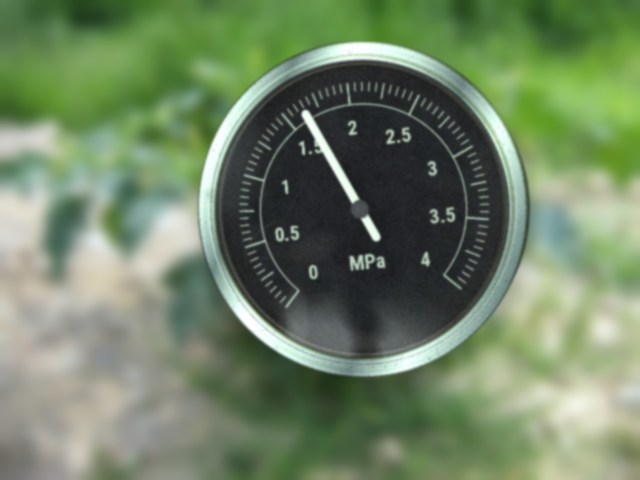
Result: 1.65; MPa
